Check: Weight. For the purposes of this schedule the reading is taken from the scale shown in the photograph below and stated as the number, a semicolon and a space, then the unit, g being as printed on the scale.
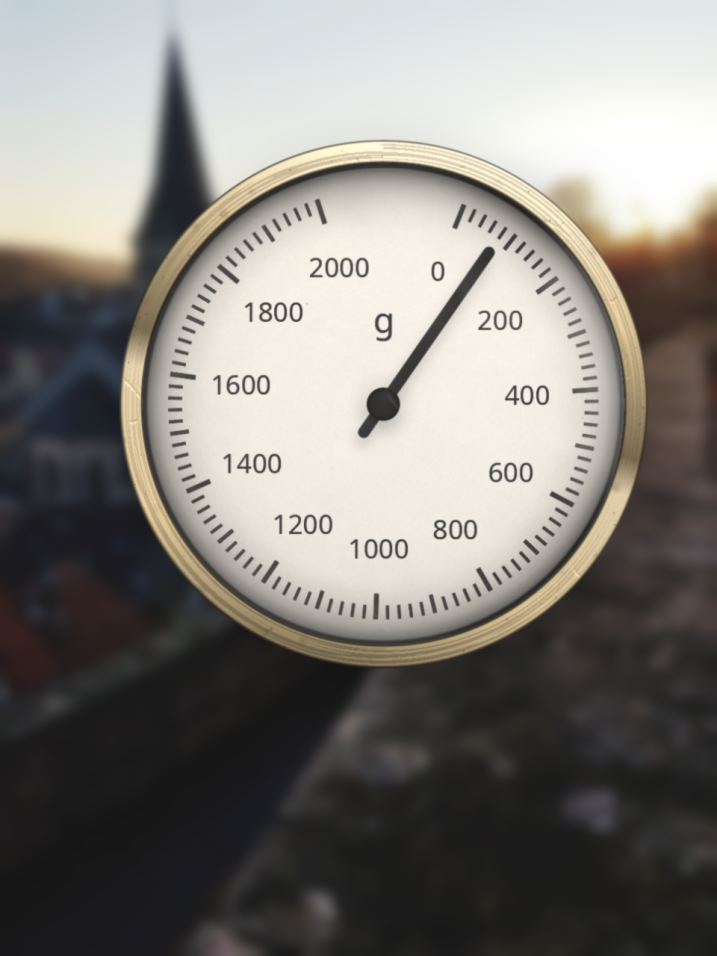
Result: 80; g
